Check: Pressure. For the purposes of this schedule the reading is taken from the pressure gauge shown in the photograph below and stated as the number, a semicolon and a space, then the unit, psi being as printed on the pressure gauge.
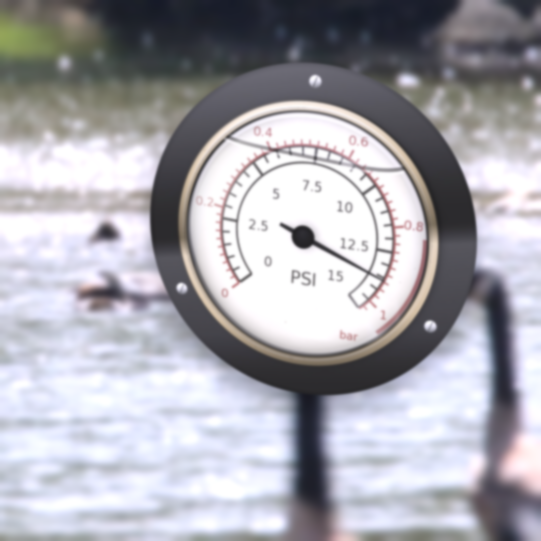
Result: 13.5; psi
